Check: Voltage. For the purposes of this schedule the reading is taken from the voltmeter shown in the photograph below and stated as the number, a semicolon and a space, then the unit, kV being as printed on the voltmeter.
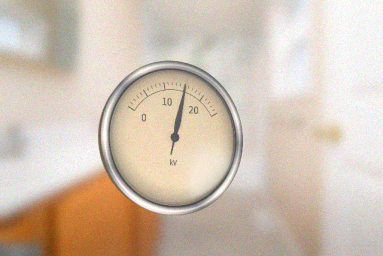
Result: 15; kV
